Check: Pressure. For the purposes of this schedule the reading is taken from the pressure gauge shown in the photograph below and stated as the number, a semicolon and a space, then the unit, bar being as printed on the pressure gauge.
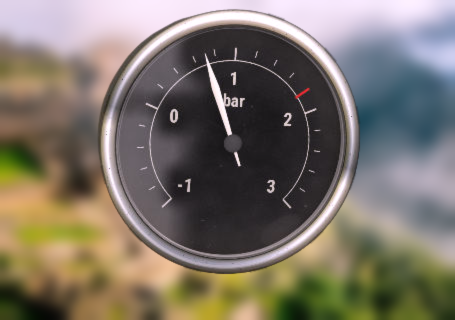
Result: 0.7; bar
